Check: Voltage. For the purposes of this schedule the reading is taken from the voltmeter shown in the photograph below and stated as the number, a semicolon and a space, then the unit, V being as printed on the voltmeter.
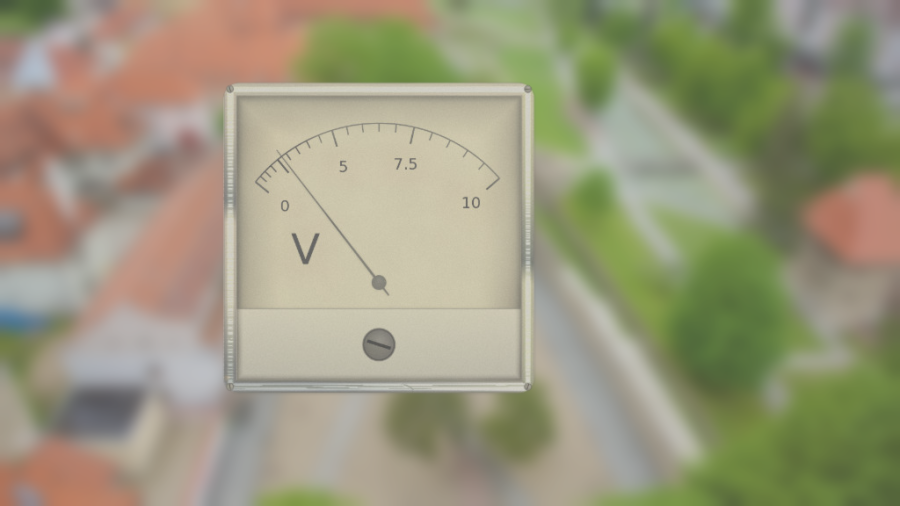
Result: 2.75; V
